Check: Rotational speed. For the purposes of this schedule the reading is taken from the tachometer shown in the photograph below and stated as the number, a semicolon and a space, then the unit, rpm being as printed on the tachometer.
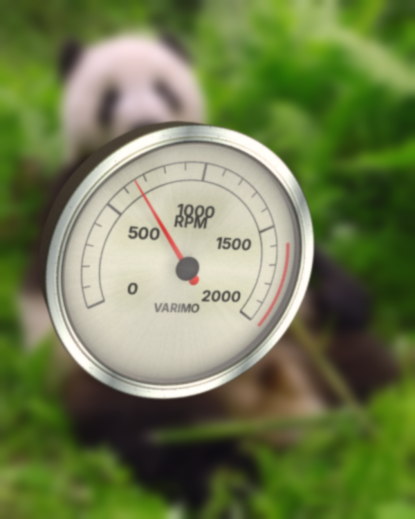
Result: 650; rpm
